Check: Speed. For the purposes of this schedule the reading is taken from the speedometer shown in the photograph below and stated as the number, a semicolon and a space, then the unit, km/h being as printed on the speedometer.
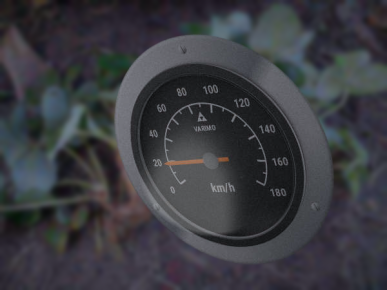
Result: 20; km/h
